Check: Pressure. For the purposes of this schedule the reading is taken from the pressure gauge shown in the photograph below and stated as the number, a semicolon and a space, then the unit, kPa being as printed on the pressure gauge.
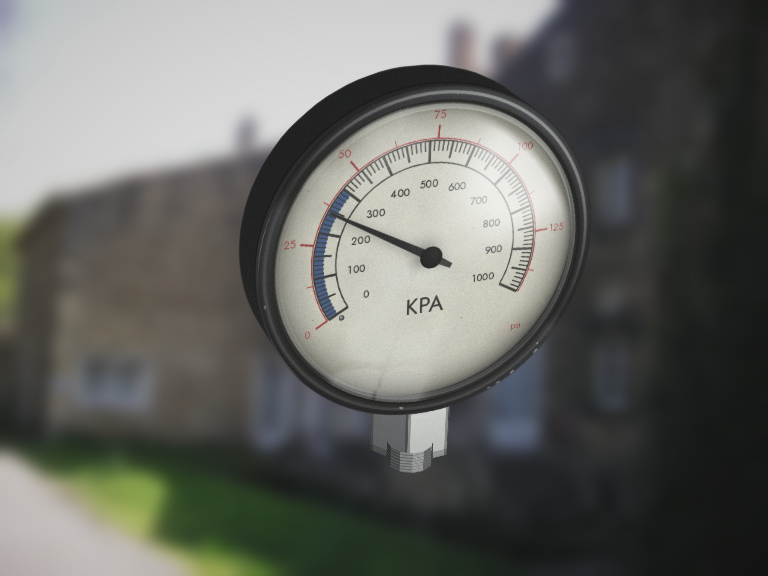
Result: 250; kPa
